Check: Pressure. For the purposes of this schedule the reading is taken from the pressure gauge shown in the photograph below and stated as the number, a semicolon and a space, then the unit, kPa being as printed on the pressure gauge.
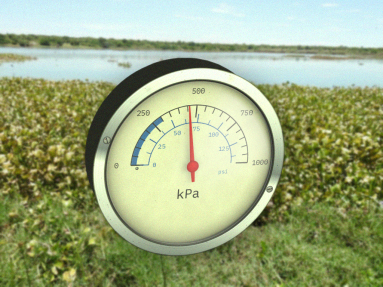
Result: 450; kPa
